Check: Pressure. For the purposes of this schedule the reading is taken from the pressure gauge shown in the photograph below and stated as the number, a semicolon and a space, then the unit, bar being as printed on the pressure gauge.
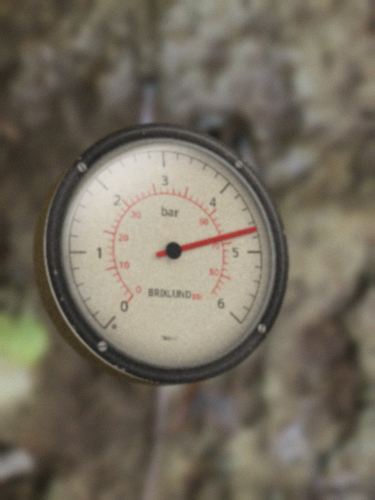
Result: 4.7; bar
